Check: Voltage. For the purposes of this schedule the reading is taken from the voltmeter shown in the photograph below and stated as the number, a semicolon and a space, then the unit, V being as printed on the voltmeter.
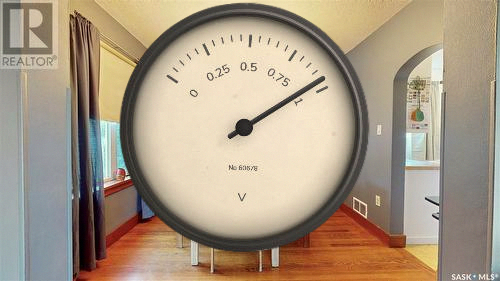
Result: 0.95; V
